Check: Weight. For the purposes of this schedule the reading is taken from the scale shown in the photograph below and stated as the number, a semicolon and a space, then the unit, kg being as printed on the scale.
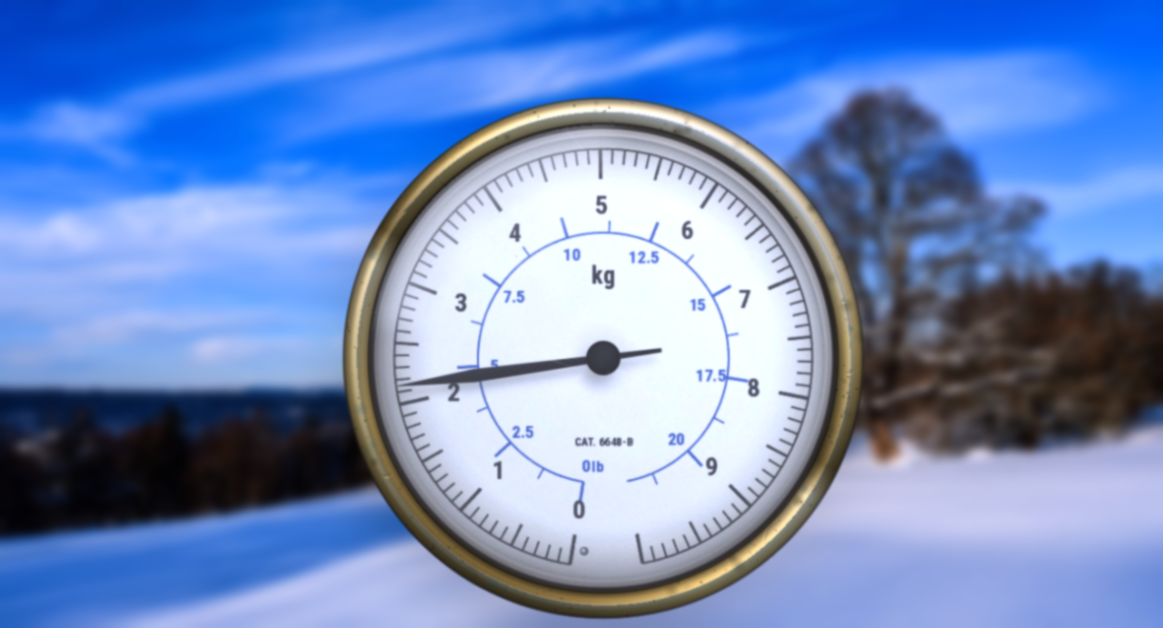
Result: 2.15; kg
